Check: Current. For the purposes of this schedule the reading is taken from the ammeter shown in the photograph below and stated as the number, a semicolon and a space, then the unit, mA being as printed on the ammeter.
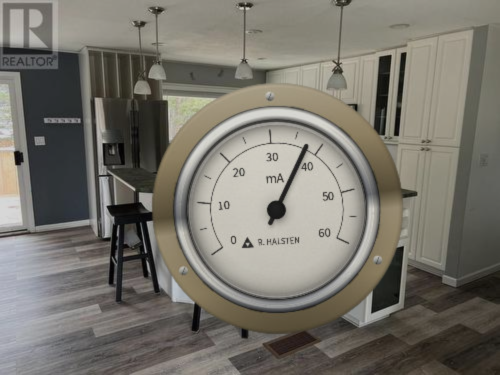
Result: 37.5; mA
